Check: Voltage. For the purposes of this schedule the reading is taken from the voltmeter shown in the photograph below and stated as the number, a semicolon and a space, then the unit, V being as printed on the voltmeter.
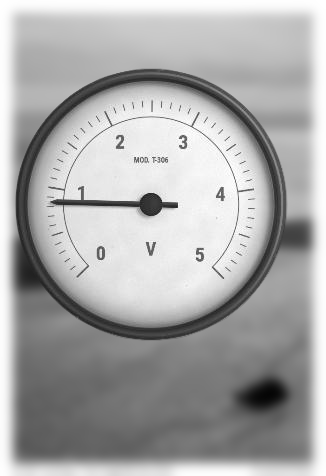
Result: 0.85; V
